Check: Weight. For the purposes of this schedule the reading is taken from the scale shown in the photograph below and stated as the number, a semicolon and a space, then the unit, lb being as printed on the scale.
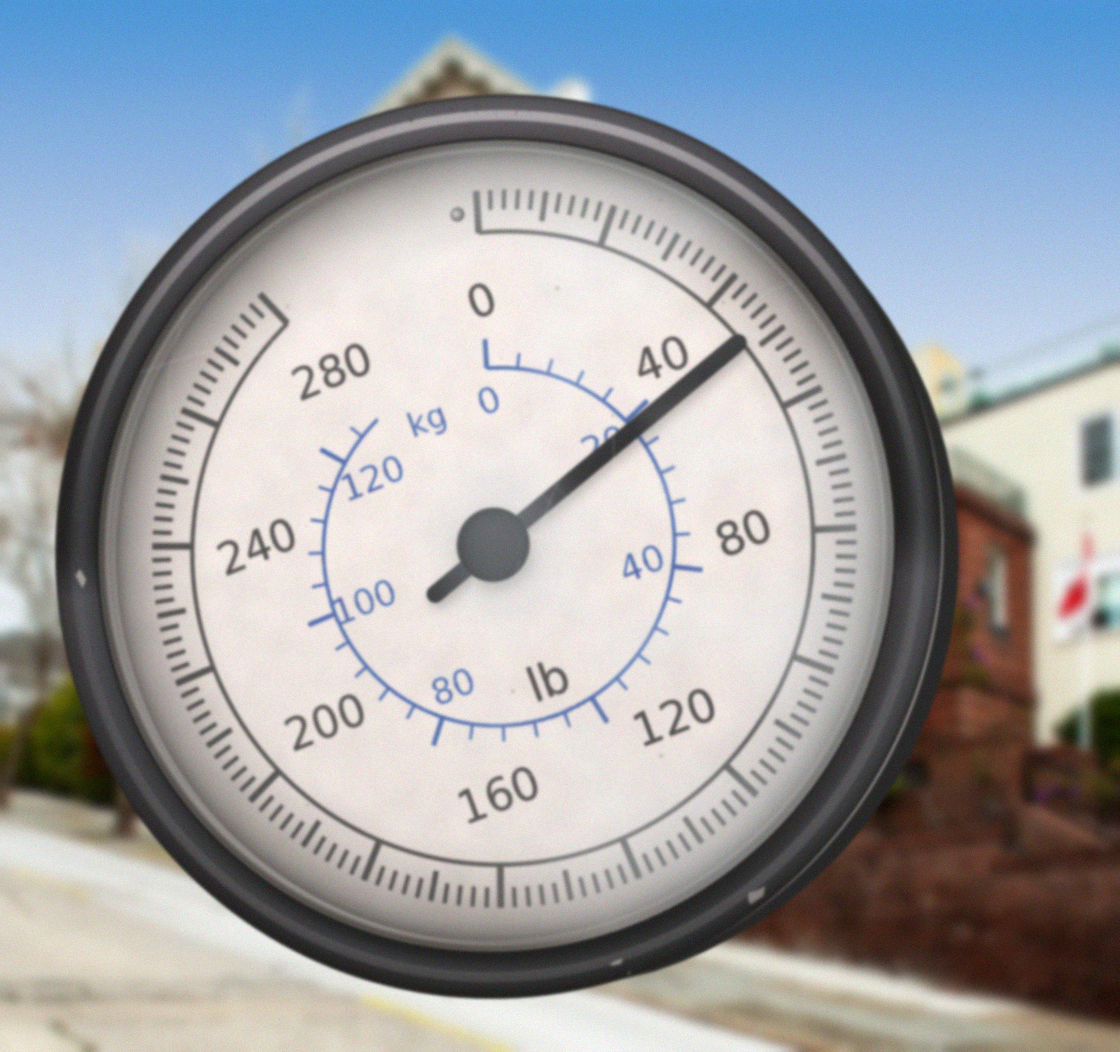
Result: 48; lb
